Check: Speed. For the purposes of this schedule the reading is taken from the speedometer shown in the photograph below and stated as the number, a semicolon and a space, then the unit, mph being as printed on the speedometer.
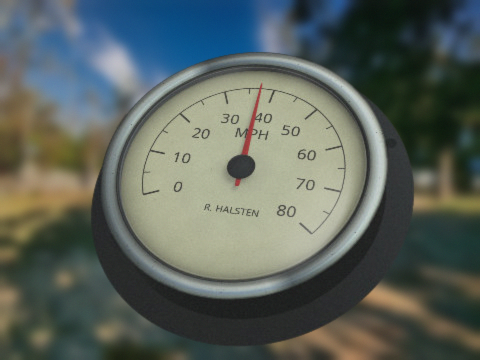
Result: 37.5; mph
